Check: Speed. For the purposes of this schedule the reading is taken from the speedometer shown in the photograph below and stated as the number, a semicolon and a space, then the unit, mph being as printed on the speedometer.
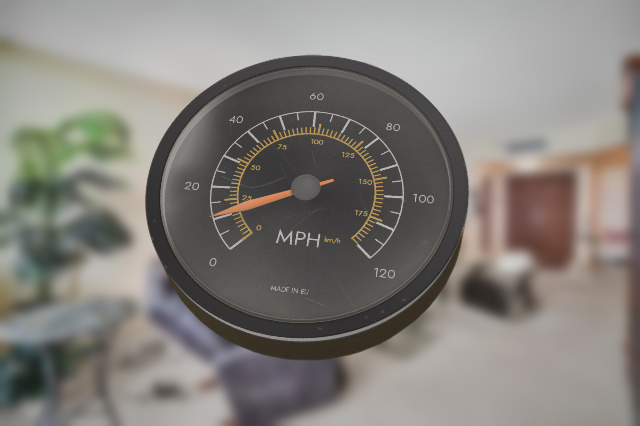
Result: 10; mph
